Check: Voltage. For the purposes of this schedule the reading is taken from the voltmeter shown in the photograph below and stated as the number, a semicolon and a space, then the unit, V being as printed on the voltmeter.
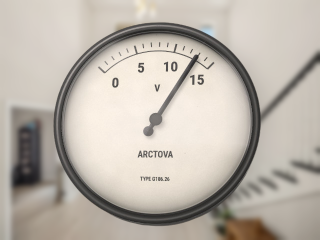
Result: 13; V
